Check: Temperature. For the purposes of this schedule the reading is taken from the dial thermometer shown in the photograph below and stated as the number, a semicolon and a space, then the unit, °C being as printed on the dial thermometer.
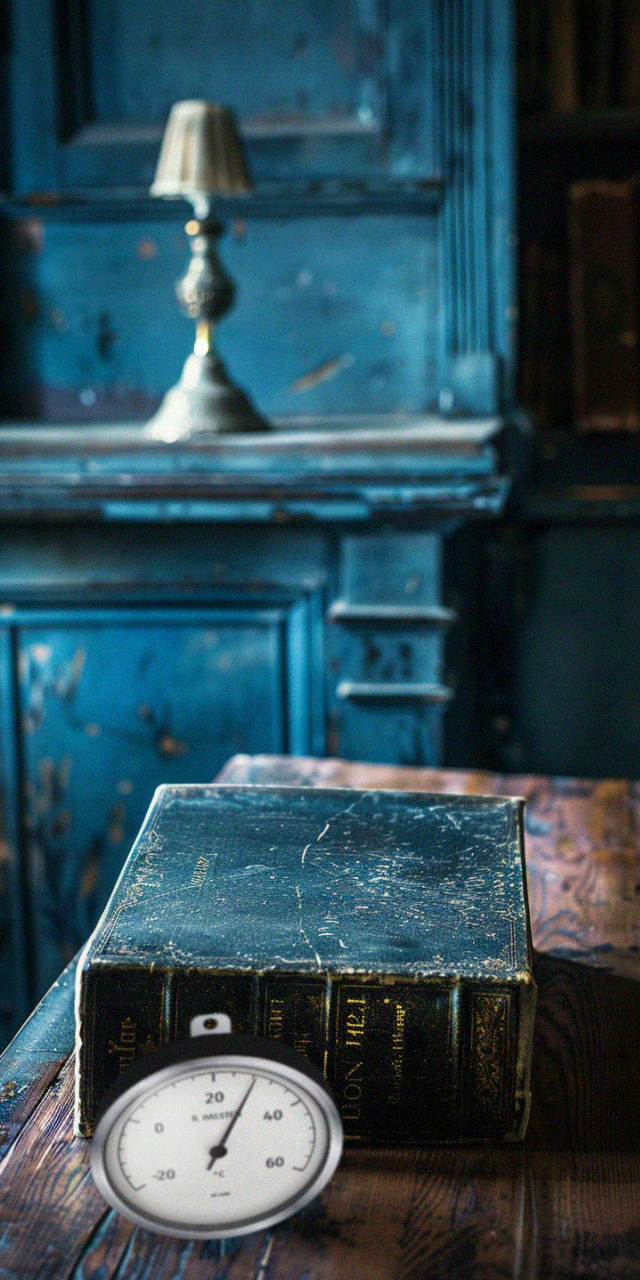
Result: 28; °C
